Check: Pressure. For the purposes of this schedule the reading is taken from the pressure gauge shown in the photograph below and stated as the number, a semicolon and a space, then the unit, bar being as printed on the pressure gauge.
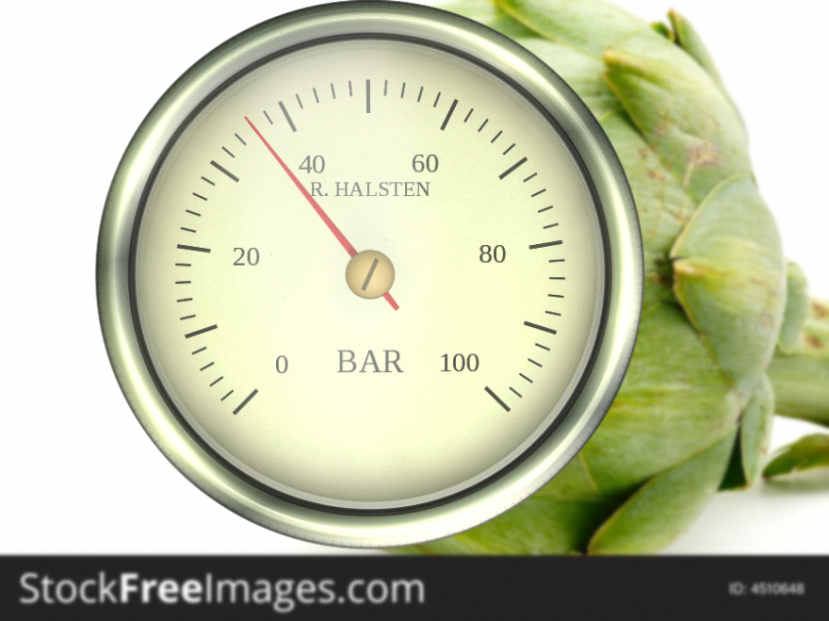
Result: 36; bar
